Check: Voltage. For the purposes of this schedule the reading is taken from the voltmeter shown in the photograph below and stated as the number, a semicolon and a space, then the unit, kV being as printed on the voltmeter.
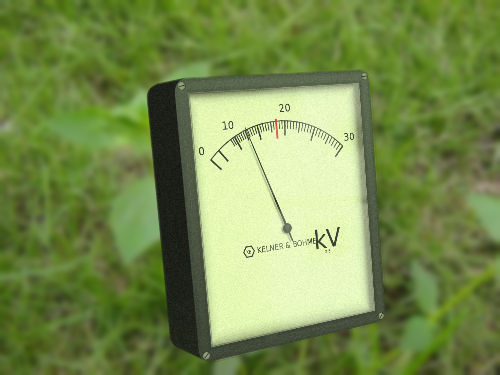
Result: 12.5; kV
